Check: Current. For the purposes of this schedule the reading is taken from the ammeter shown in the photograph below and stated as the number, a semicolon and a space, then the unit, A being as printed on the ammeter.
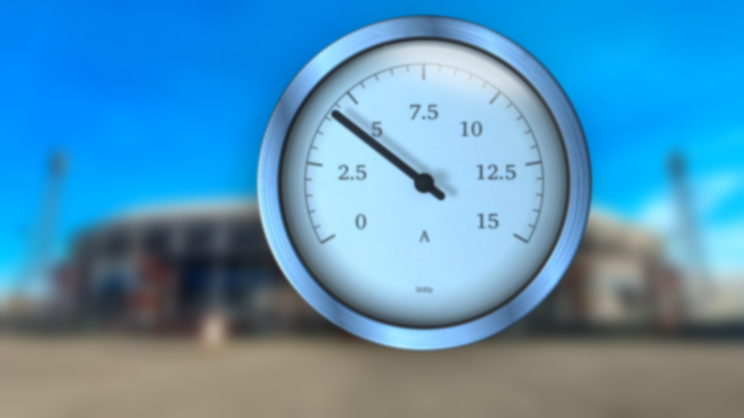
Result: 4.25; A
